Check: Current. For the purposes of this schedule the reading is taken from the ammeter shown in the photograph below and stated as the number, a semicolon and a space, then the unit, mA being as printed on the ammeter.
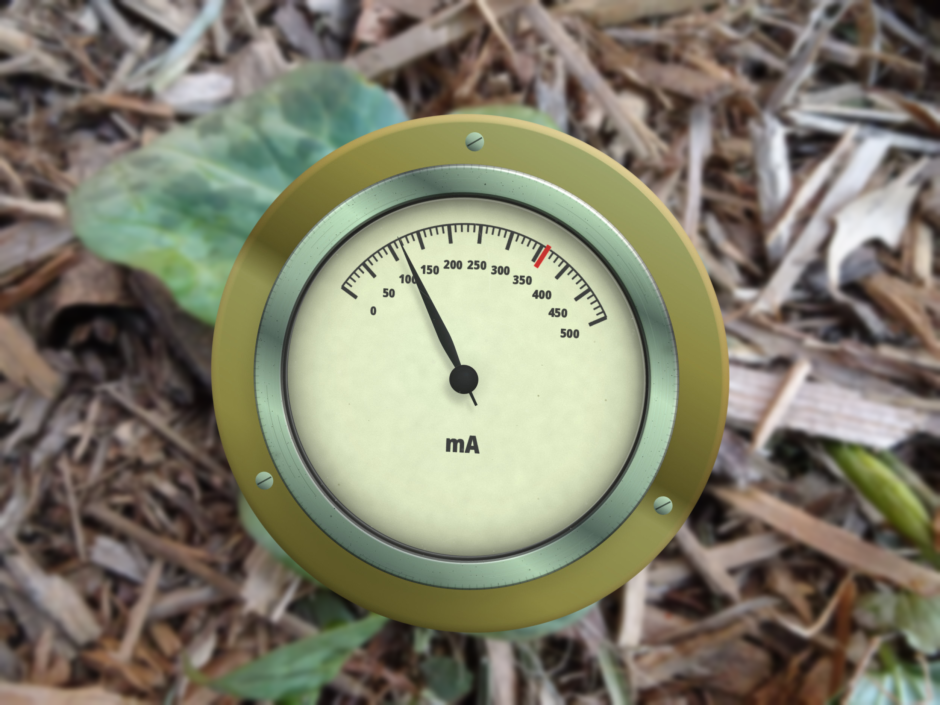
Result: 120; mA
